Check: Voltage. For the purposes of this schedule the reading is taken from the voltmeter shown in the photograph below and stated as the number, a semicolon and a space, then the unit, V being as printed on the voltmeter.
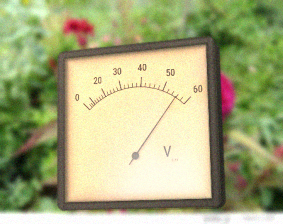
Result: 56; V
